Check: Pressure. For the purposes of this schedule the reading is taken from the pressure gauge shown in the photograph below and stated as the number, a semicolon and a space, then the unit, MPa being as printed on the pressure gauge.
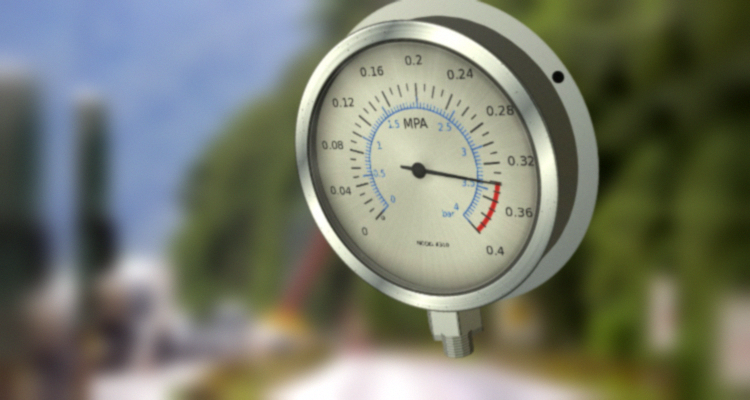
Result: 0.34; MPa
